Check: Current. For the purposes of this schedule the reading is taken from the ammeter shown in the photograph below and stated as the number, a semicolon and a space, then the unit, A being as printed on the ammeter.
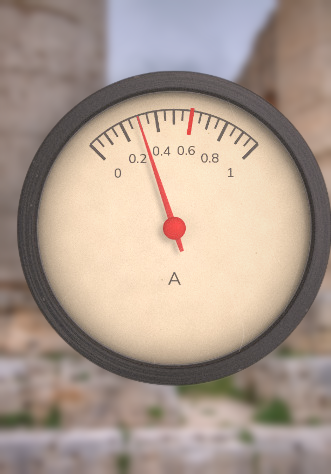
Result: 0.3; A
